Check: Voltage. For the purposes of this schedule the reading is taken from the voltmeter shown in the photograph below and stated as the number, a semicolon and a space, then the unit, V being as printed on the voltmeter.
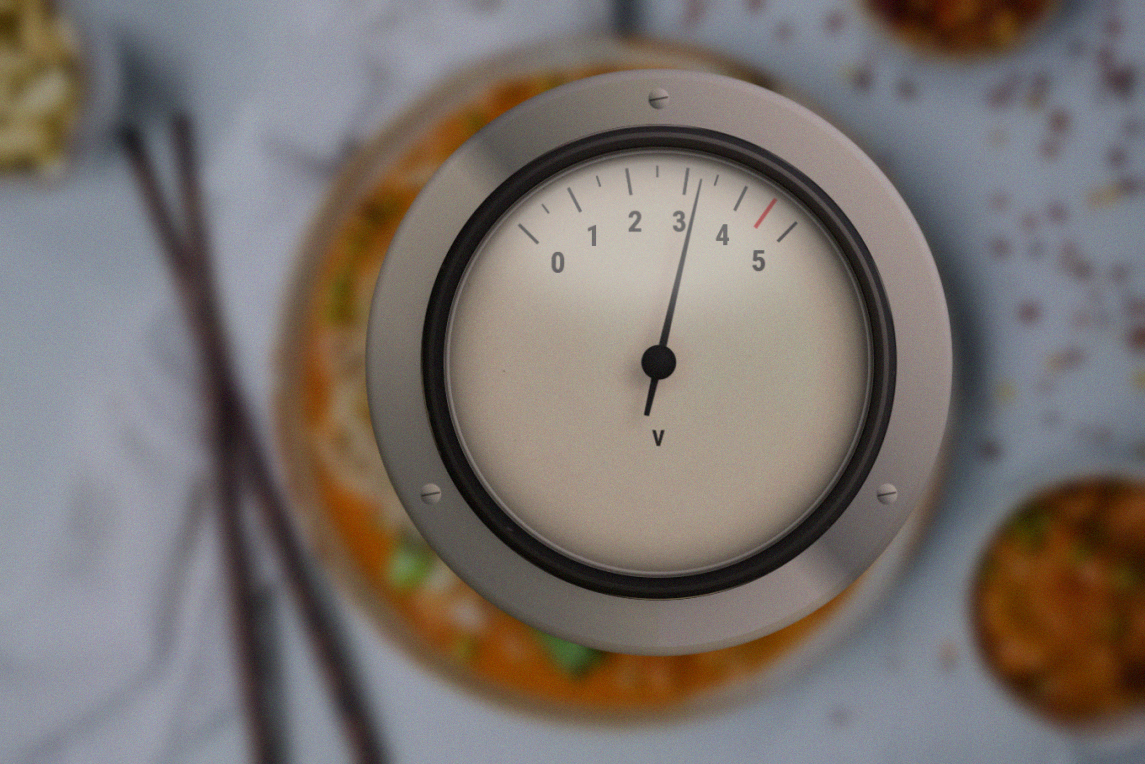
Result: 3.25; V
